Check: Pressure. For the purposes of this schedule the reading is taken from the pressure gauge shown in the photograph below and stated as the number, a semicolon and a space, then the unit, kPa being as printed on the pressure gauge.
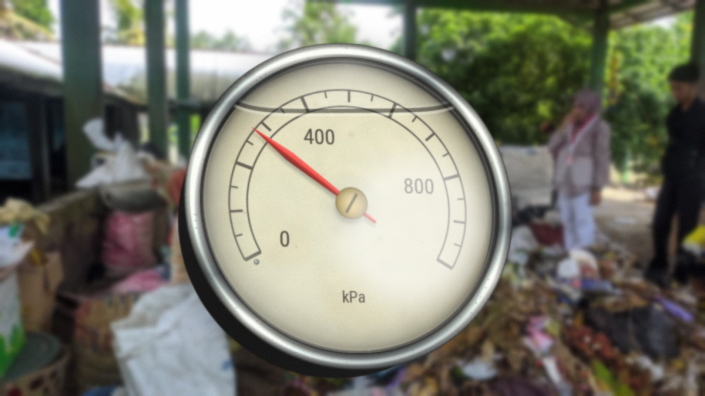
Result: 275; kPa
